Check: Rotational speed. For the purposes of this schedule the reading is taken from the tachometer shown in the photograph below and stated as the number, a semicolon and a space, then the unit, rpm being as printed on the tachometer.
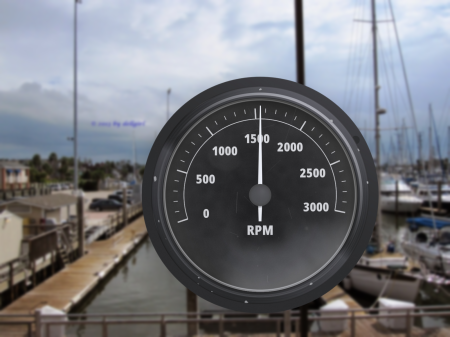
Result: 1550; rpm
